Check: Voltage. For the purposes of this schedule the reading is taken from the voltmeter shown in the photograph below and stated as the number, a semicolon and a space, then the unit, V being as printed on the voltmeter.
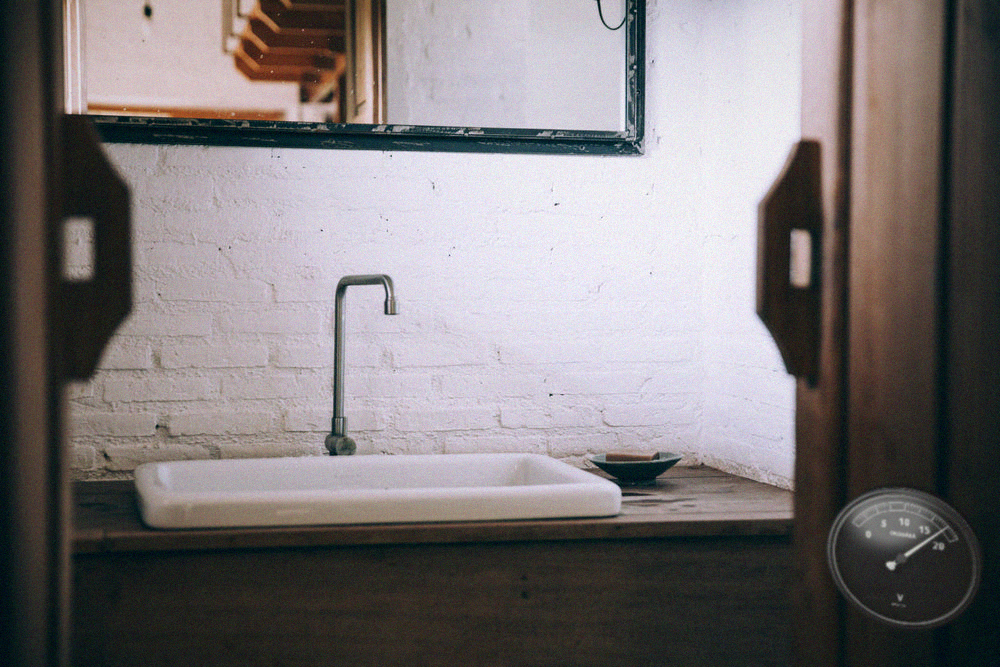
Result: 17.5; V
